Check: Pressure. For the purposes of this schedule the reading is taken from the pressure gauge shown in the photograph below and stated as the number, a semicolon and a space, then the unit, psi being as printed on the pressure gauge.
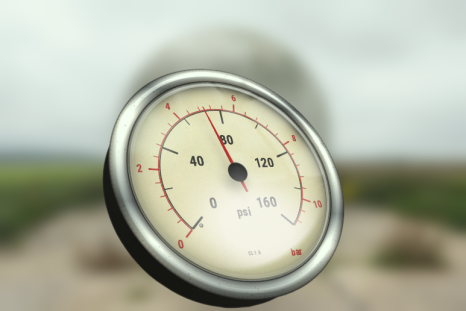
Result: 70; psi
